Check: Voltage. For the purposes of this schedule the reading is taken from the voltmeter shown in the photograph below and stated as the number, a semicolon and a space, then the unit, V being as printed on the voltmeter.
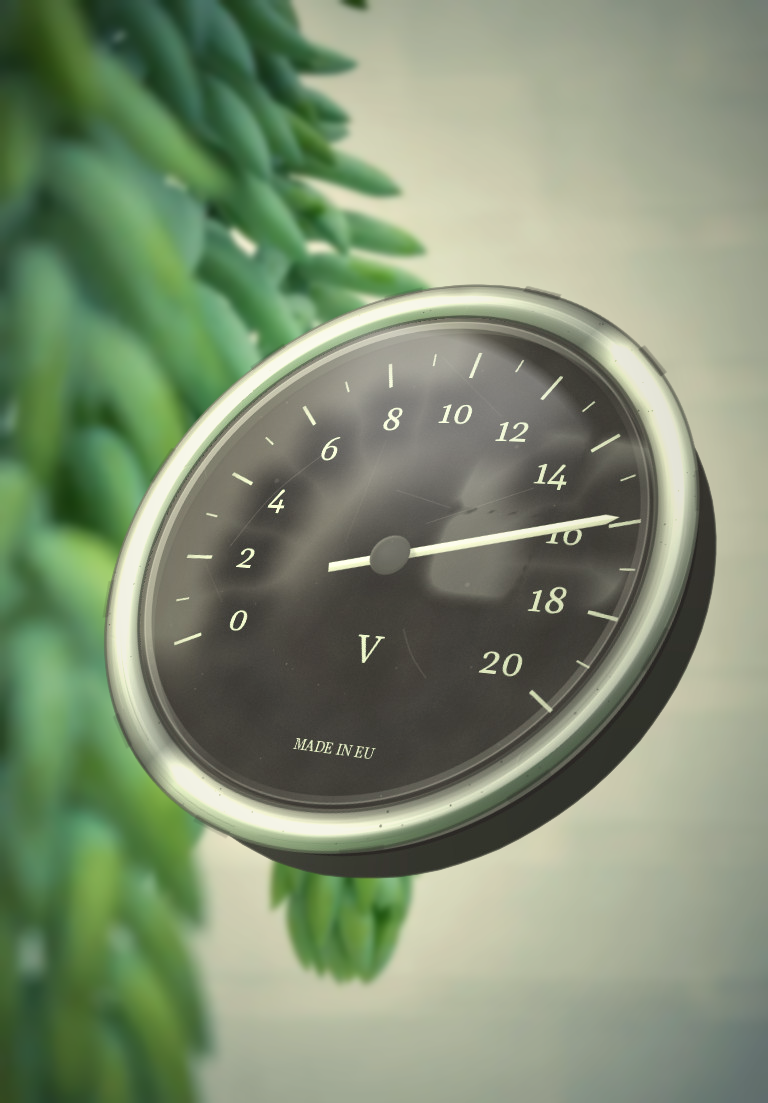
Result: 16; V
